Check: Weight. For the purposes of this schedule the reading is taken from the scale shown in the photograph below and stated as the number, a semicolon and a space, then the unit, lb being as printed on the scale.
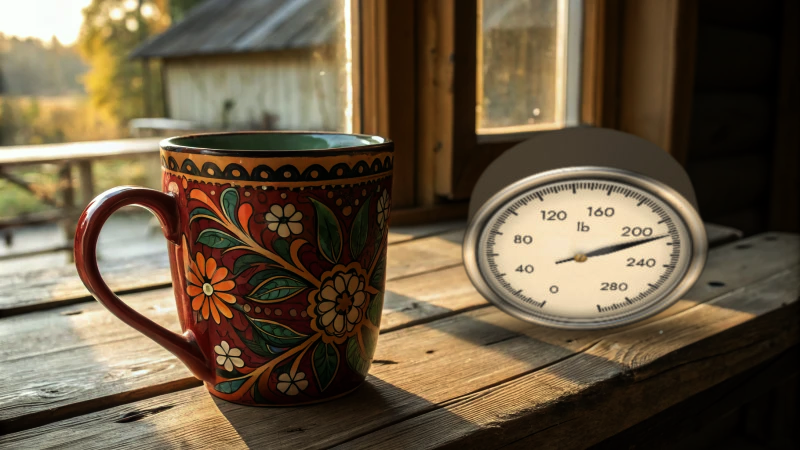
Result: 210; lb
